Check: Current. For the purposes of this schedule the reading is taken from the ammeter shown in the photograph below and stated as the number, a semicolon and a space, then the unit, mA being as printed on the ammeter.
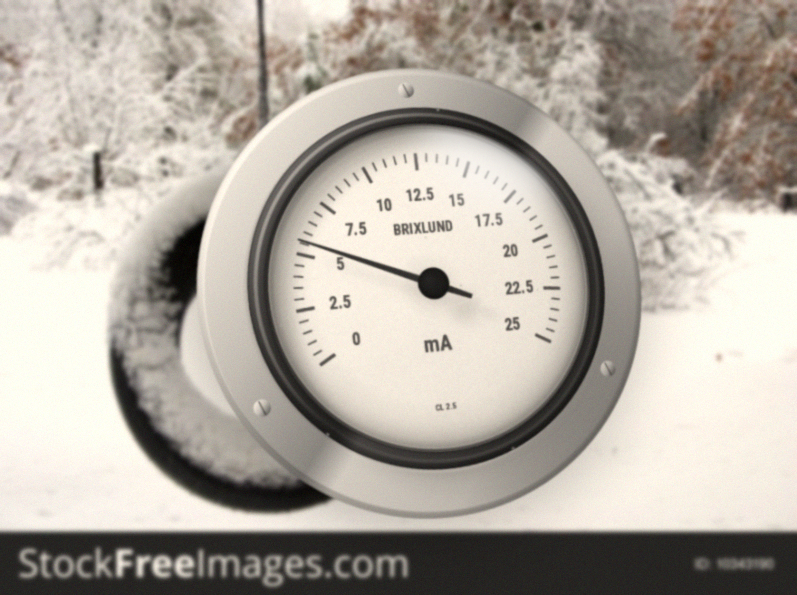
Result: 5.5; mA
